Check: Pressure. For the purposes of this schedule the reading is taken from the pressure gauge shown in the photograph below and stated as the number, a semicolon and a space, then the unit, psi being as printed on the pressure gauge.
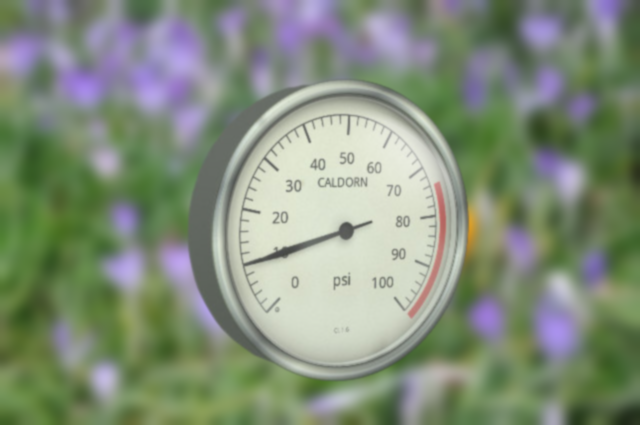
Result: 10; psi
